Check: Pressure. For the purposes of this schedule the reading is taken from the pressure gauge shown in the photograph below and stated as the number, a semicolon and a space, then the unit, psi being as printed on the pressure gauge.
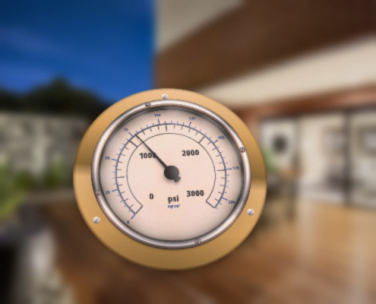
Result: 1100; psi
